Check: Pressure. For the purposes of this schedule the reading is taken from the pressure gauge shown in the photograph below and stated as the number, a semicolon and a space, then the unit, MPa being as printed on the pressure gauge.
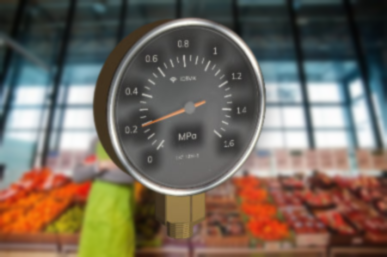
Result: 0.2; MPa
